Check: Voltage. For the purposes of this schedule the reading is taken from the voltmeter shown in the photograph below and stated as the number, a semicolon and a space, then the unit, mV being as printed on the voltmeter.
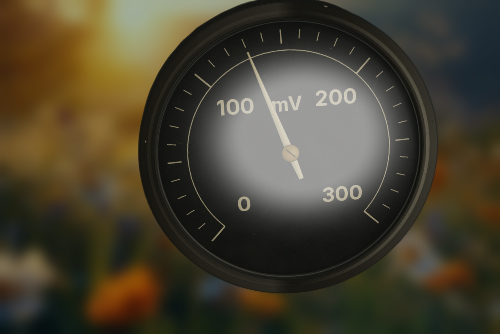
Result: 130; mV
